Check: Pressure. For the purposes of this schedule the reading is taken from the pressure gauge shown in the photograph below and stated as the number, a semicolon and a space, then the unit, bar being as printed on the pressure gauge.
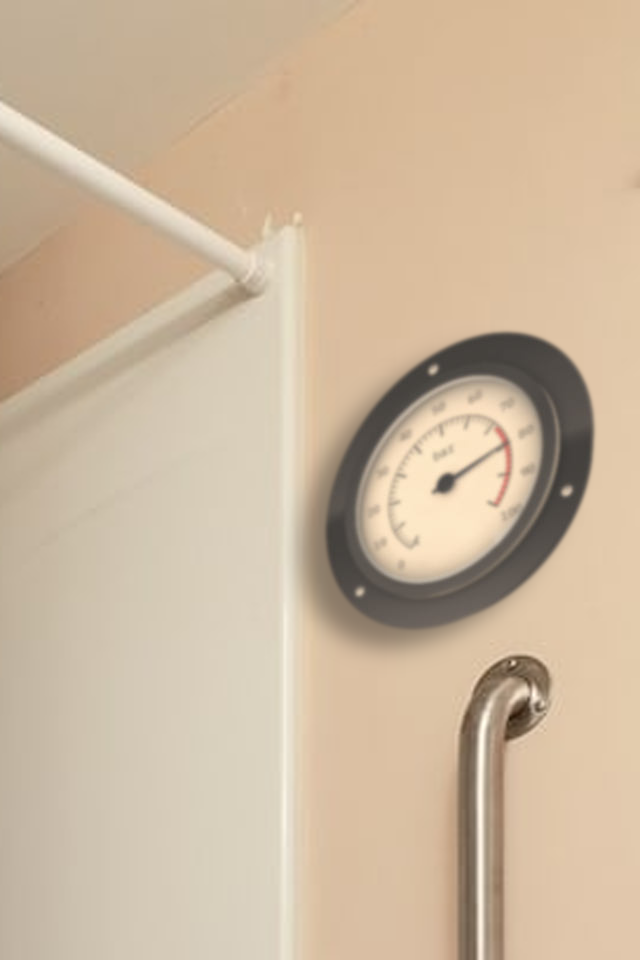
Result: 80; bar
